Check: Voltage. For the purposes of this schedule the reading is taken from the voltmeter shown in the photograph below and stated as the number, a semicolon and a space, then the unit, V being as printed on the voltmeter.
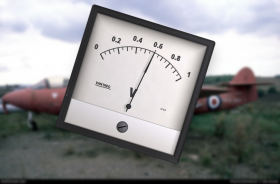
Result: 0.6; V
